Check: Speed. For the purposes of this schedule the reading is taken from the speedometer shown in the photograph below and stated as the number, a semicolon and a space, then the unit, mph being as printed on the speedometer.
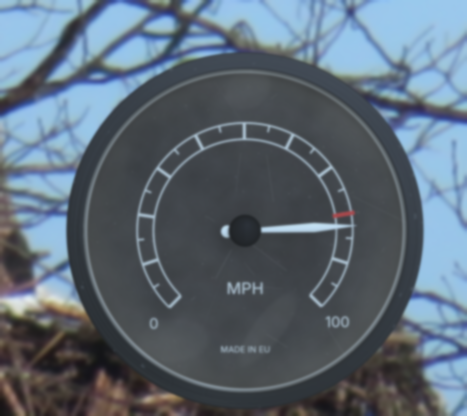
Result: 82.5; mph
